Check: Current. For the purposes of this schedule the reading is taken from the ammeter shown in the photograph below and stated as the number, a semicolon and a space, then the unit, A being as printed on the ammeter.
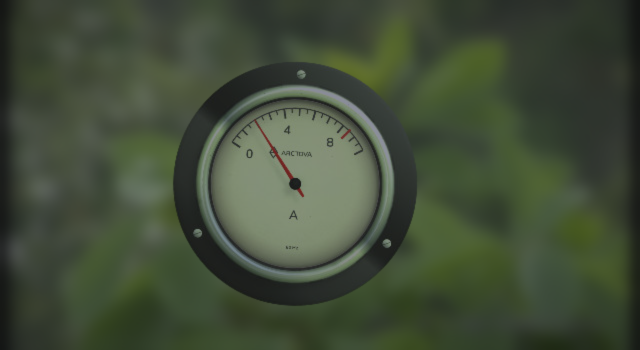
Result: 2; A
